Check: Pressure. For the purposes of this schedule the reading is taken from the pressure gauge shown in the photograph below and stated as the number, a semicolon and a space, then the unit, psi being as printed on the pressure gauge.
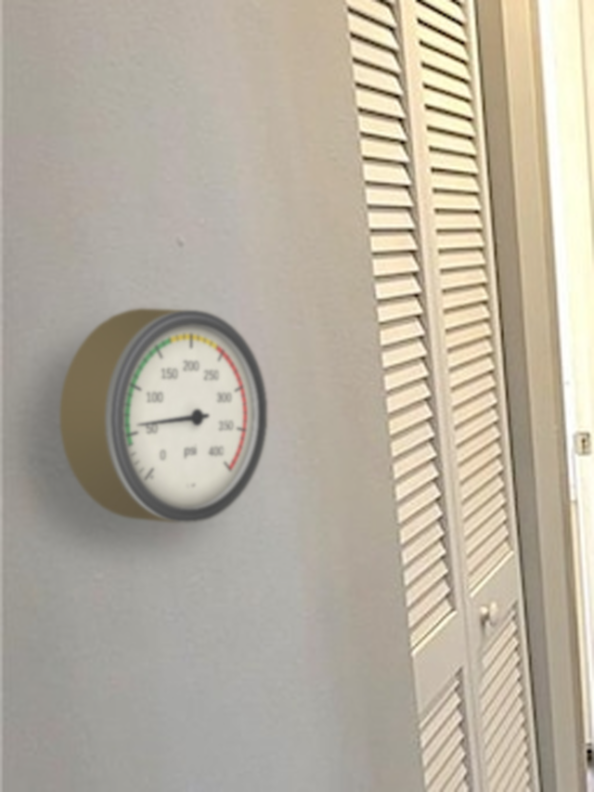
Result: 60; psi
